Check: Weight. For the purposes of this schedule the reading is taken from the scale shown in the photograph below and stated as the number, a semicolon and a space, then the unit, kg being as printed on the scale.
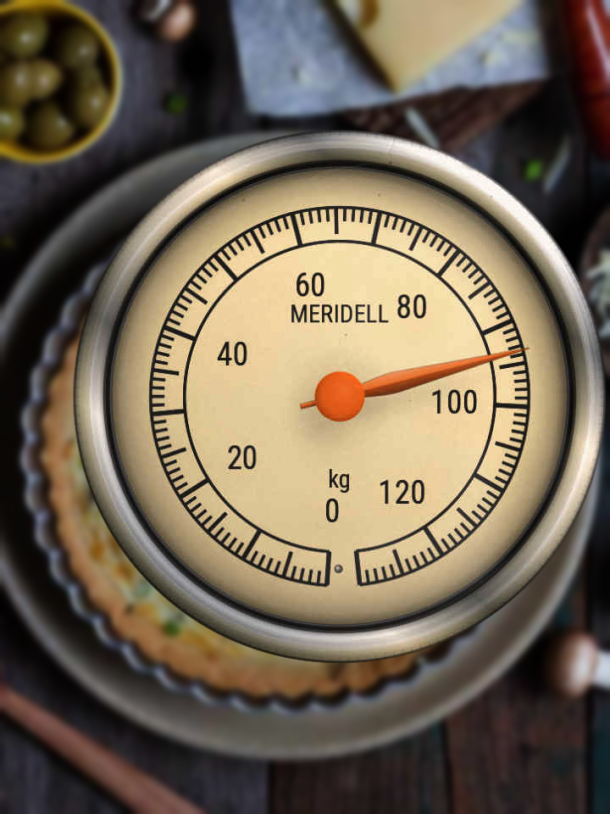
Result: 93.5; kg
